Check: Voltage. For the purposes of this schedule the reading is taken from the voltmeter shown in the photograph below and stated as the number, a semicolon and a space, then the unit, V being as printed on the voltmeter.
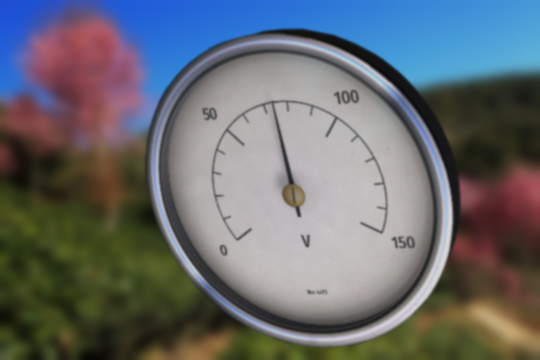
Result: 75; V
